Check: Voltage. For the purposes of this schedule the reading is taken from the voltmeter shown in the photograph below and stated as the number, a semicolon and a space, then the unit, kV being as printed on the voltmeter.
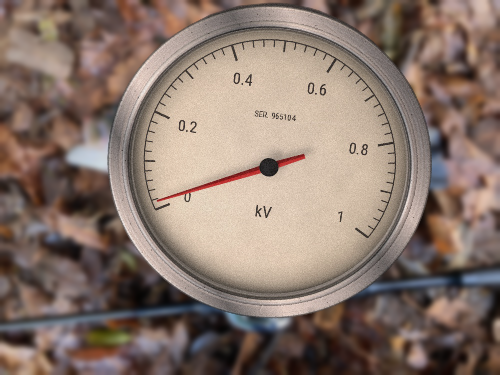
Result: 0.02; kV
